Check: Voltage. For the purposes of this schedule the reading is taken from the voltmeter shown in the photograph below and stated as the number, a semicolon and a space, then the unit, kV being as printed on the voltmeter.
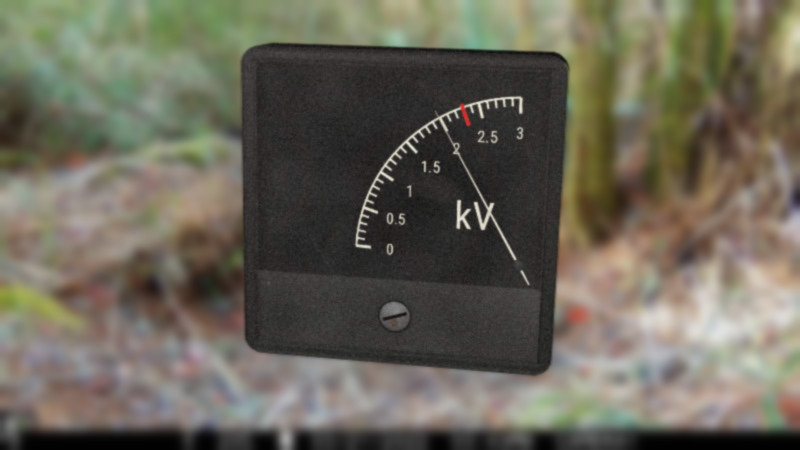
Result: 2; kV
